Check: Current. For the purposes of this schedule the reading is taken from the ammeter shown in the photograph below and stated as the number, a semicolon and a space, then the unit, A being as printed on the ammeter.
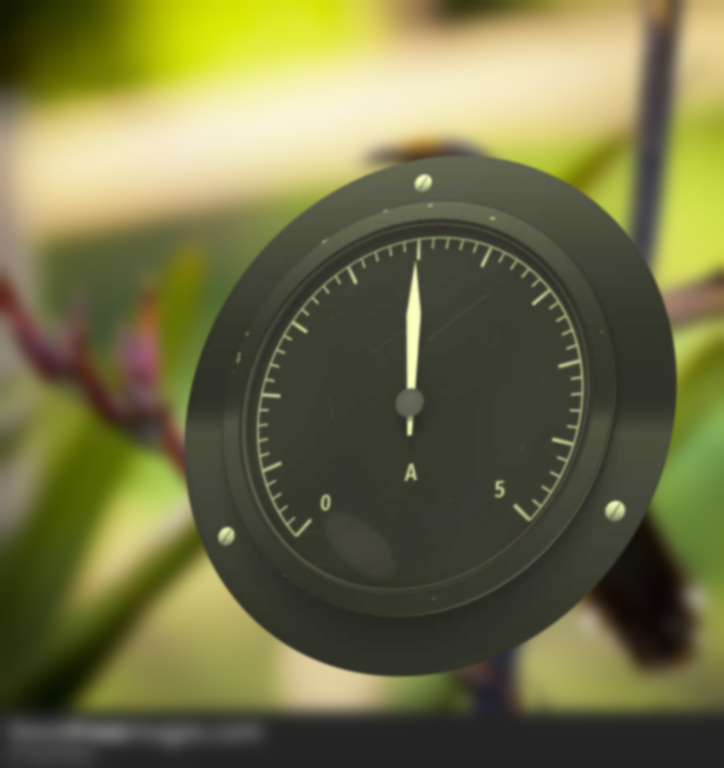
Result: 2.5; A
